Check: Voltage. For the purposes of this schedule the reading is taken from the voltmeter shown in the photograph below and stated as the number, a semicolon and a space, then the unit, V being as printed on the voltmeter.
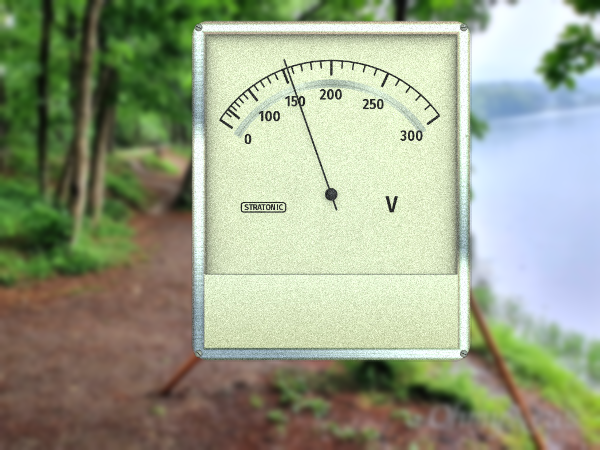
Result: 155; V
